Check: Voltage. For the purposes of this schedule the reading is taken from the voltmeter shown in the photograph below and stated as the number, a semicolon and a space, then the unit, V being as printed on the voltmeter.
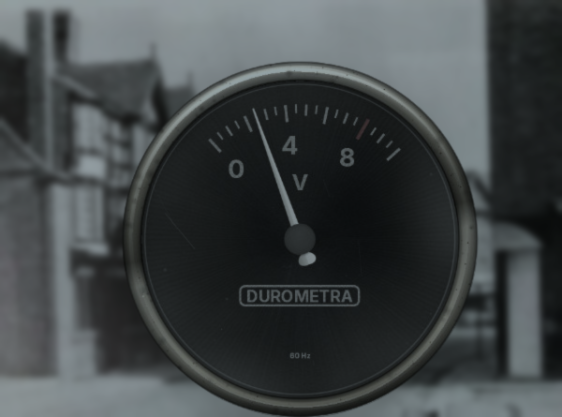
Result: 2.5; V
